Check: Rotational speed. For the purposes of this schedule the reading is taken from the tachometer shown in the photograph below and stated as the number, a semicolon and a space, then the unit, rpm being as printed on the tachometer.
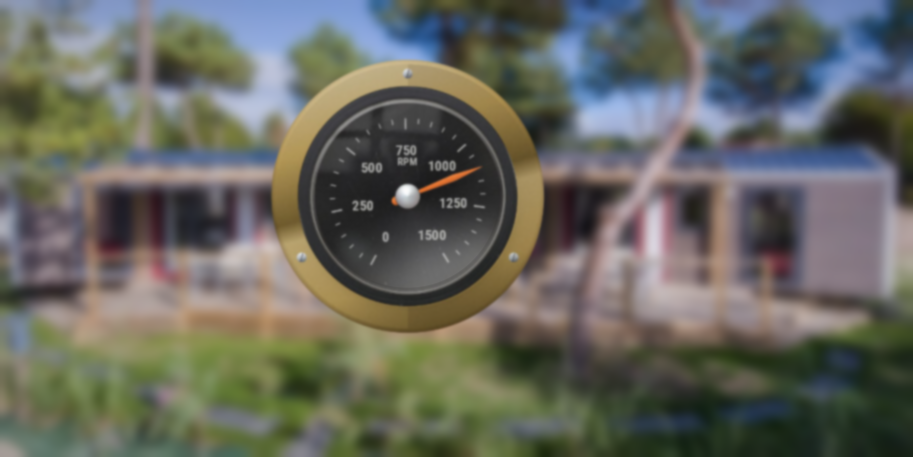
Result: 1100; rpm
